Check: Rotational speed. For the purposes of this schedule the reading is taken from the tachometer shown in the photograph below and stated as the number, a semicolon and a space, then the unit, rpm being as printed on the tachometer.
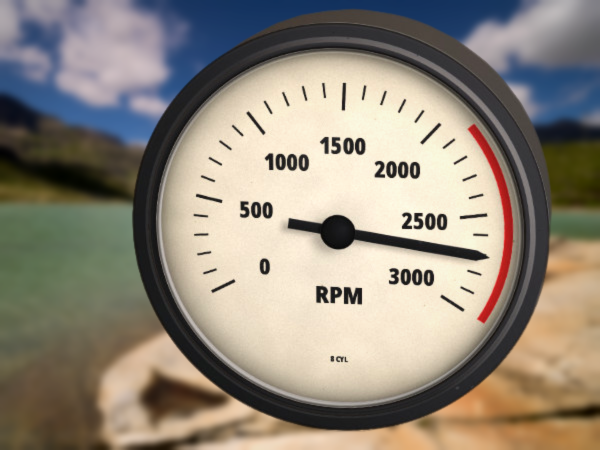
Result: 2700; rpm
